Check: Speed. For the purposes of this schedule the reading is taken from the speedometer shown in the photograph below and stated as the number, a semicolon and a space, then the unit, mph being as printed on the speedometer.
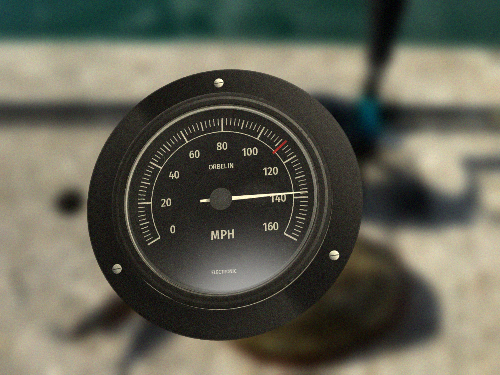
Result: 138; mph
